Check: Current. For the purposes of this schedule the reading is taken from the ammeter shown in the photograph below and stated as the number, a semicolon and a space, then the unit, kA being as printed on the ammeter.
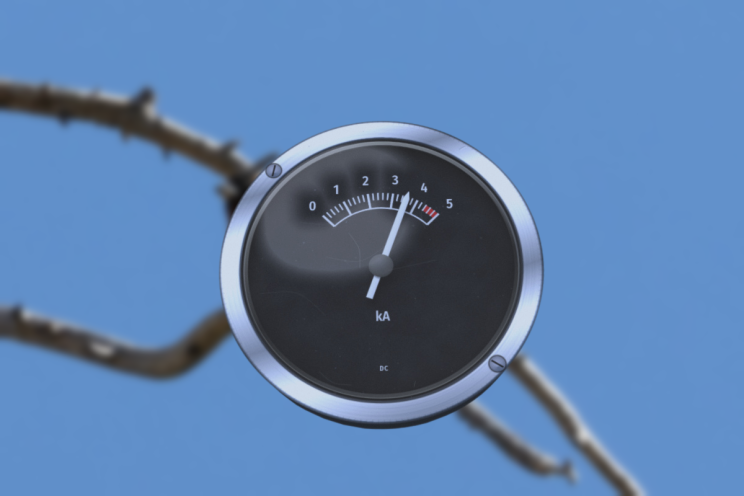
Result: 3.6; kA
